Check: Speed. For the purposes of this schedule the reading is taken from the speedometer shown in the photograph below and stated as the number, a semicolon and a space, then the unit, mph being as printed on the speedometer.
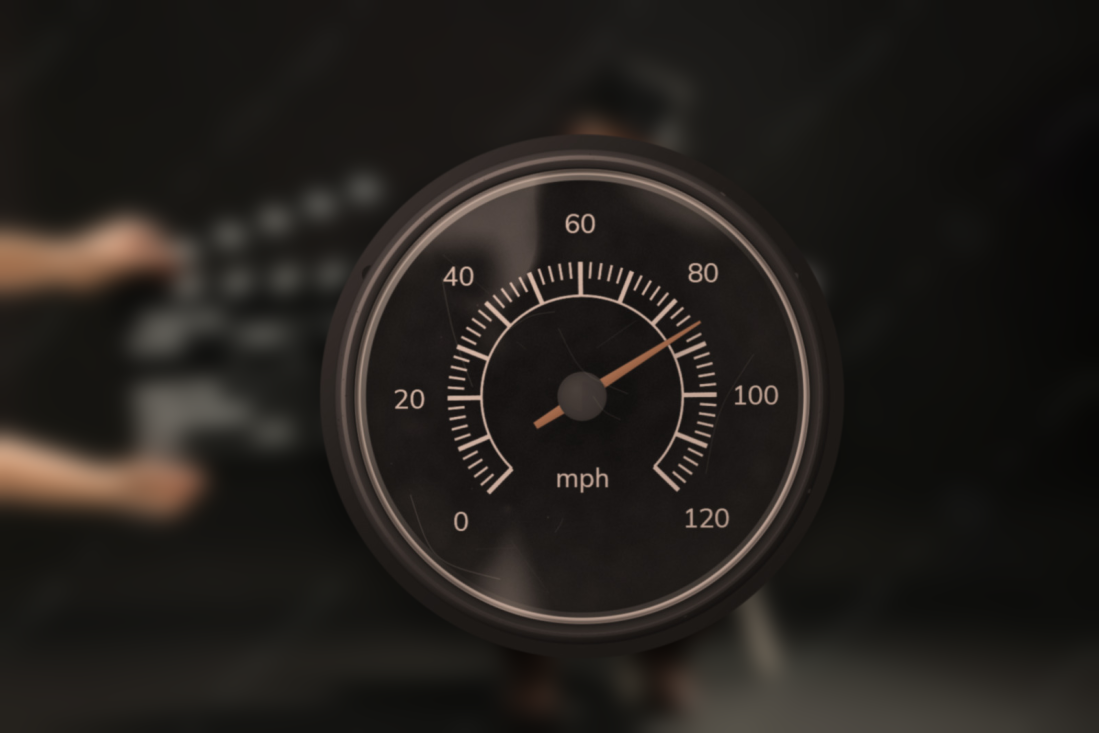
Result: 86; mph
